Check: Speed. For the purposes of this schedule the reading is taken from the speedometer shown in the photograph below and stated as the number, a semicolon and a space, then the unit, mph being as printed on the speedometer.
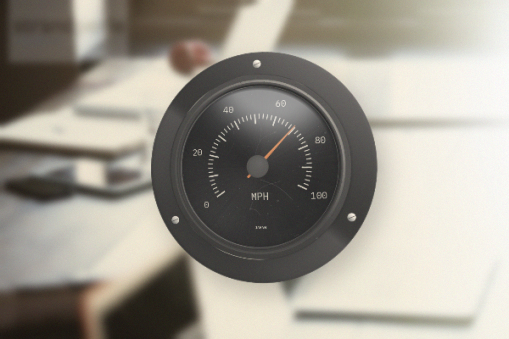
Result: 70; mph
